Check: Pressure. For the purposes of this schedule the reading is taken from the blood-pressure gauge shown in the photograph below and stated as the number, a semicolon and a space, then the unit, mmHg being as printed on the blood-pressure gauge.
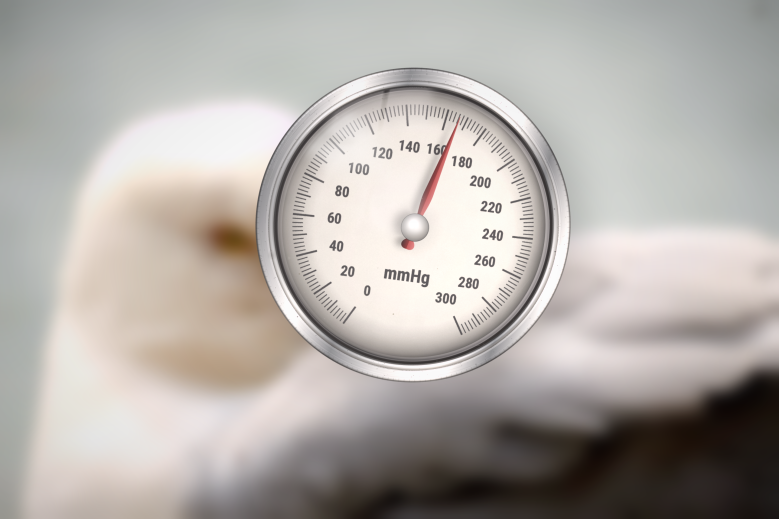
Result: 166; mmHg
